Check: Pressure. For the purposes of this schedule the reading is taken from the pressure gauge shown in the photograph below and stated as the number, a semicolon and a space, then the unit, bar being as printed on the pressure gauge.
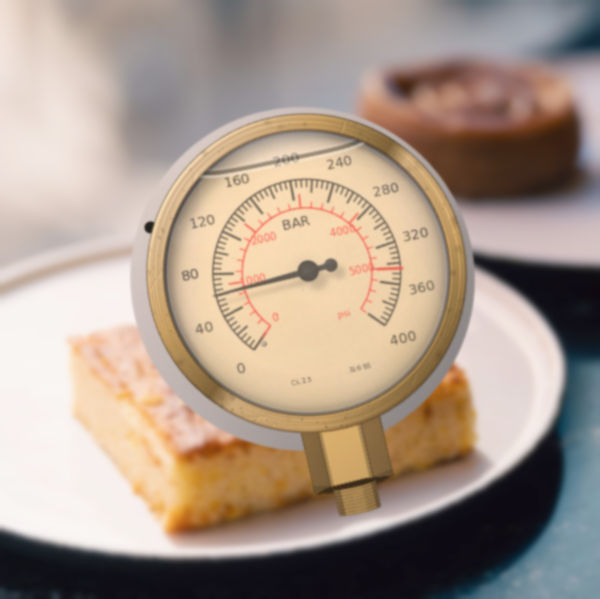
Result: 60; bar
